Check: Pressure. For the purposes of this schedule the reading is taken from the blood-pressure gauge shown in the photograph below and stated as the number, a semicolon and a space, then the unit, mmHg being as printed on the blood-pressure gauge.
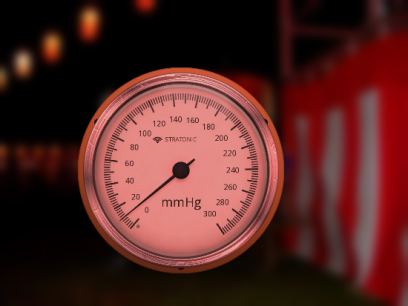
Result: 10; mmHg
